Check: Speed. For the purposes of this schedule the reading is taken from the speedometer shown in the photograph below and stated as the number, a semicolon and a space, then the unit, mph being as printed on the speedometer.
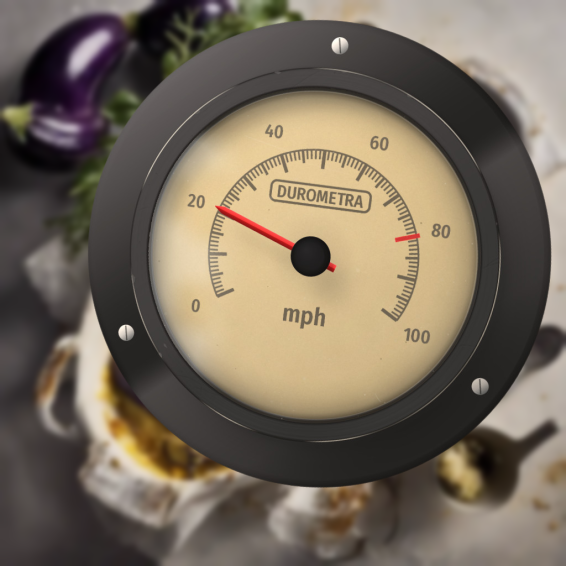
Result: 21; mph
